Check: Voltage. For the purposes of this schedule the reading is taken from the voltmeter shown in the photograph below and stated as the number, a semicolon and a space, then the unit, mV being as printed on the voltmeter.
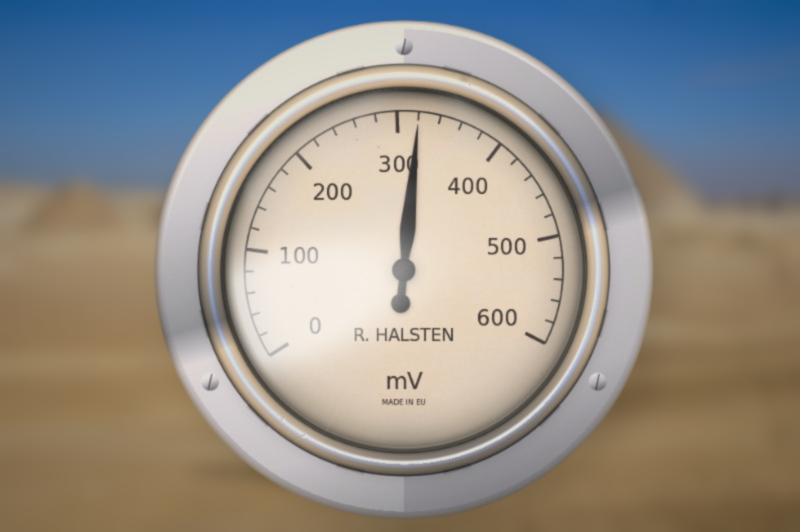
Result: 320; mV
